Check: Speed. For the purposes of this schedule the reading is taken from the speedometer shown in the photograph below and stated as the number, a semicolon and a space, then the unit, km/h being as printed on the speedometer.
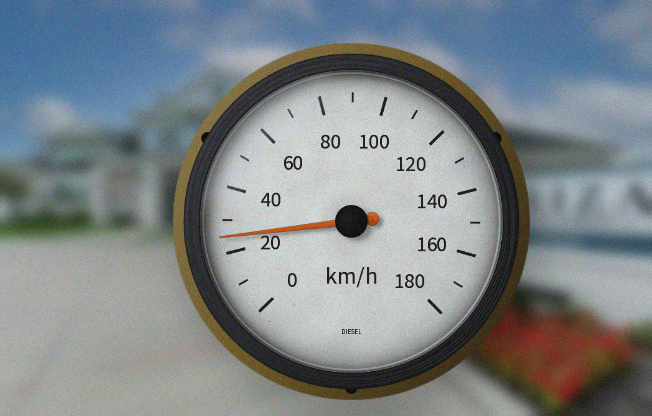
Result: 25; km/h
